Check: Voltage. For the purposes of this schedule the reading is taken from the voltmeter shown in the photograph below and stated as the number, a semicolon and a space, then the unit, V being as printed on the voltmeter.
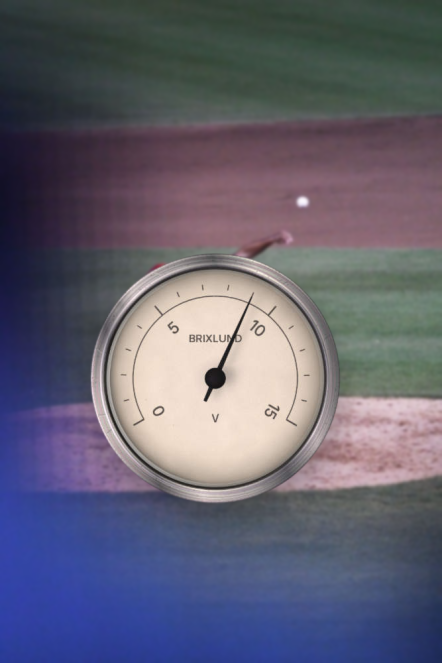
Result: 9; V
